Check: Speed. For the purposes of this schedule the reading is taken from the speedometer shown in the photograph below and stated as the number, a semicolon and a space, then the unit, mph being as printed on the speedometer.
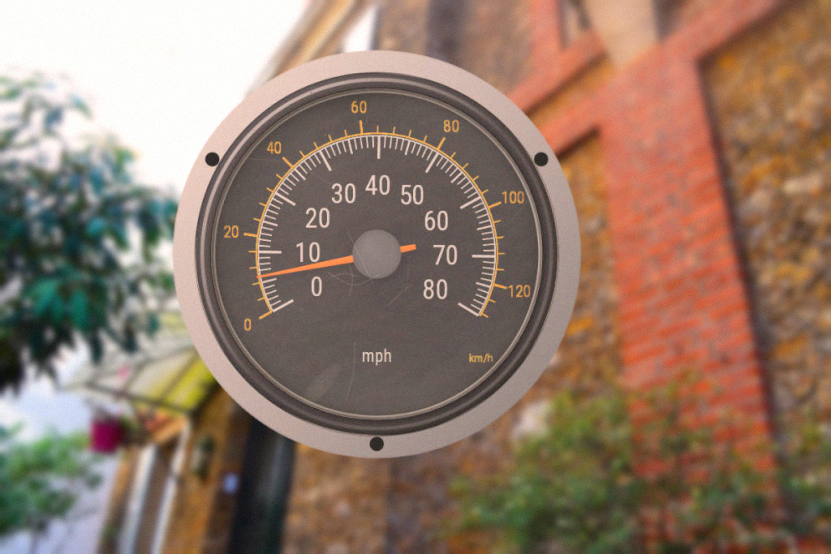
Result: 6; mph
